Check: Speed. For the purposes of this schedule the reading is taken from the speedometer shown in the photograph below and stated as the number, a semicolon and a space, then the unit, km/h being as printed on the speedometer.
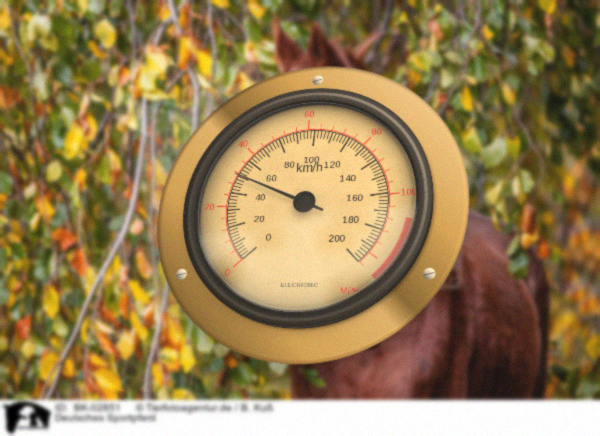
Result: 50; km/h
